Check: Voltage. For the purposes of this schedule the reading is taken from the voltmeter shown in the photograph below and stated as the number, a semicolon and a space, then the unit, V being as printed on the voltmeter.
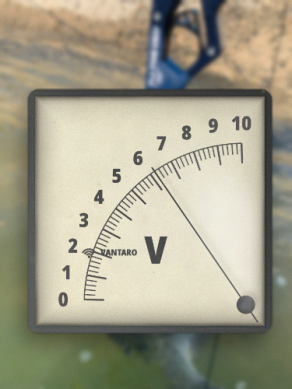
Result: 6.2; V
